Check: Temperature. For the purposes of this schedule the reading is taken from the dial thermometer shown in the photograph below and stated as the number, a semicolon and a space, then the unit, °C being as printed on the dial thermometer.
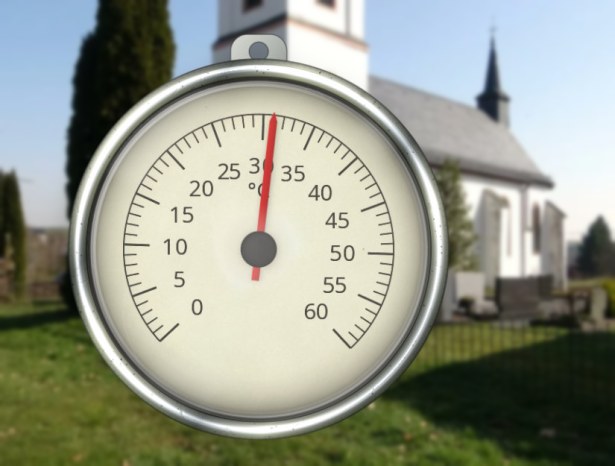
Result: 31; °C
